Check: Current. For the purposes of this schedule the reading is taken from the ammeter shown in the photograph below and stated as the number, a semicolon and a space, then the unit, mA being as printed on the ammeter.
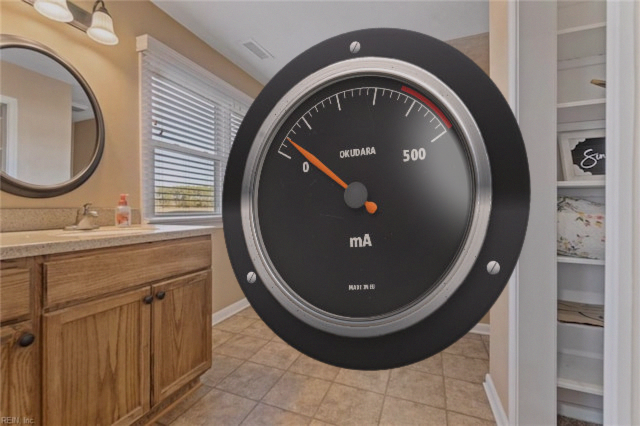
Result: 40; mA
